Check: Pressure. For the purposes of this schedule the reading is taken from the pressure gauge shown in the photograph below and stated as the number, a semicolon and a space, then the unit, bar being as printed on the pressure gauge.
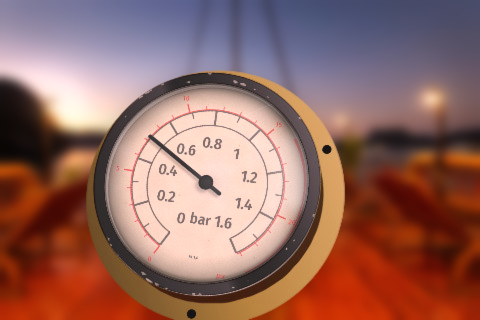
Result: 0.5; bar
